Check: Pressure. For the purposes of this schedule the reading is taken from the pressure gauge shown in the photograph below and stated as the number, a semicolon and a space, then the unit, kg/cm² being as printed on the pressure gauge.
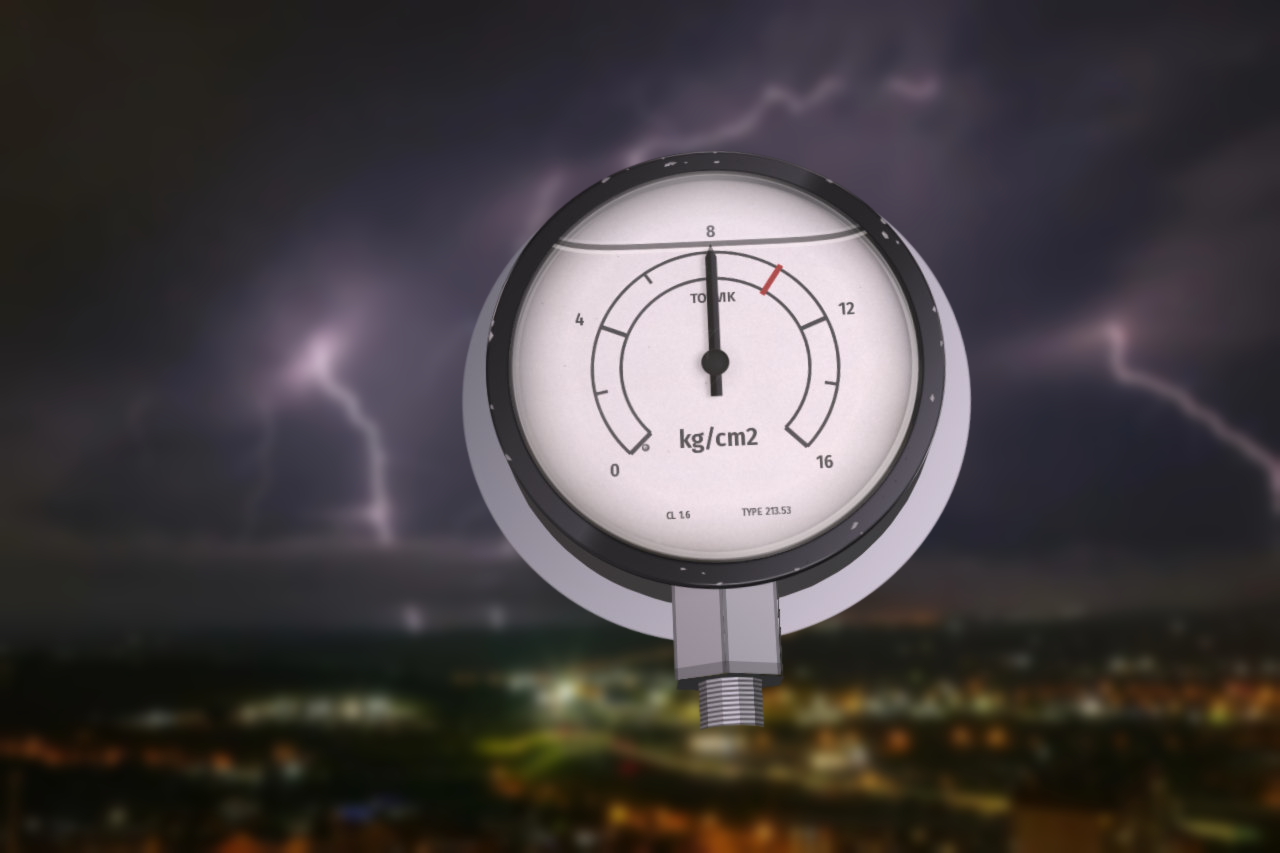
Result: 8; kg/cm²
